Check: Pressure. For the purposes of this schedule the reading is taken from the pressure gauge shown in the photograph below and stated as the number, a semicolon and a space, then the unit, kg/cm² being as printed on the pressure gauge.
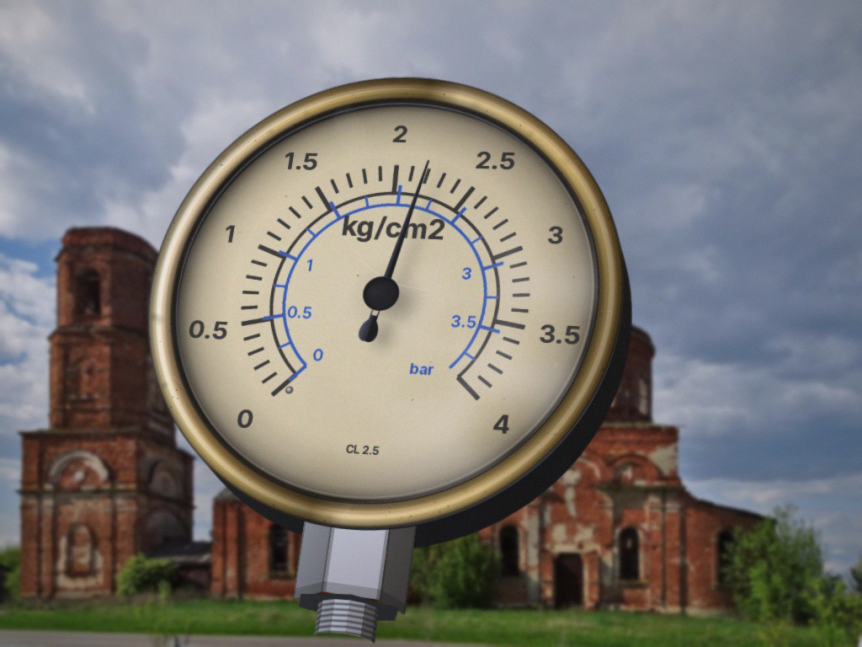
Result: 2.2; kg/cm²
